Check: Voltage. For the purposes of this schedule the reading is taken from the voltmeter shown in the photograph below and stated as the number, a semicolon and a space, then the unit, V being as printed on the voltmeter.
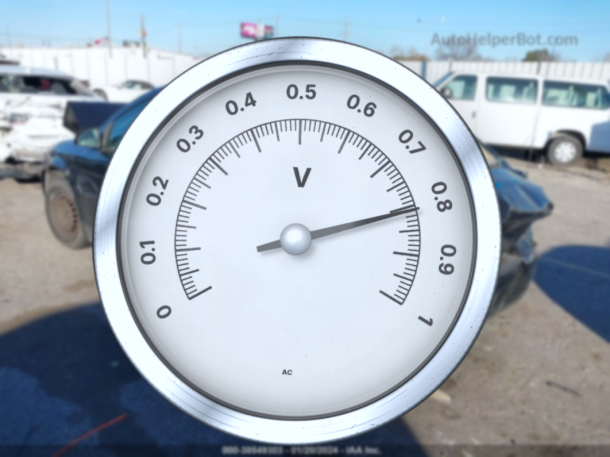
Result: 0.81; V
